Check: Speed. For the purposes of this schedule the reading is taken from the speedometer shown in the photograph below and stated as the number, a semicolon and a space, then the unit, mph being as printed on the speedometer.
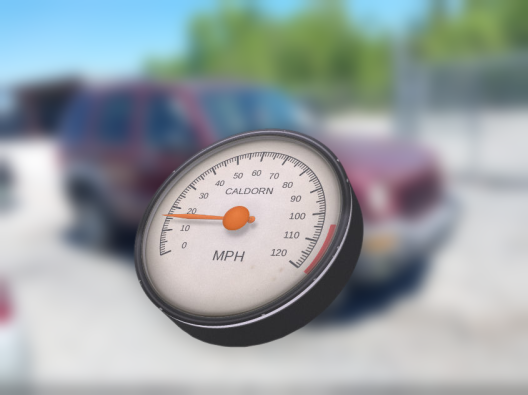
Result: 15; mph
